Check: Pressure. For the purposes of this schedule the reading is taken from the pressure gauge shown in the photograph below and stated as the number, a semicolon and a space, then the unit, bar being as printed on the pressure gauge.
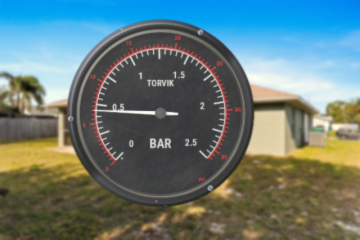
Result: 0.45; bar
